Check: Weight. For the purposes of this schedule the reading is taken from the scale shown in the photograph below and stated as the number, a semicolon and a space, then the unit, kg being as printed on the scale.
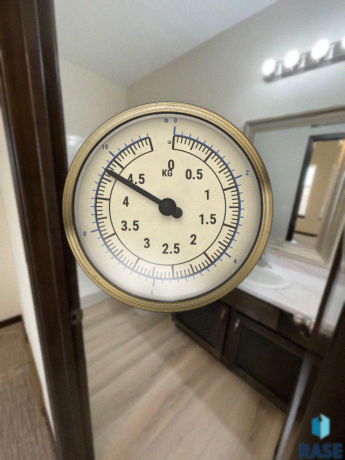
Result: 4.35; kg
